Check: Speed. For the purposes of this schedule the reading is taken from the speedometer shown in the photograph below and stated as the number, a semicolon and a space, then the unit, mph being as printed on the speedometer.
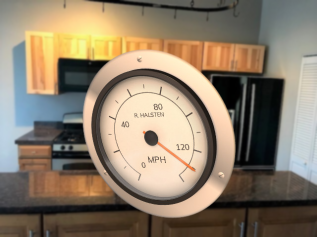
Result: 130; mph
